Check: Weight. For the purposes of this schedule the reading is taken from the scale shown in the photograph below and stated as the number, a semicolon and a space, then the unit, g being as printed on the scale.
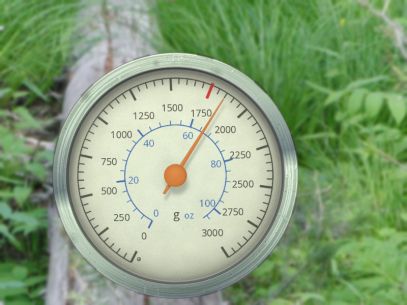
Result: 1850; g
